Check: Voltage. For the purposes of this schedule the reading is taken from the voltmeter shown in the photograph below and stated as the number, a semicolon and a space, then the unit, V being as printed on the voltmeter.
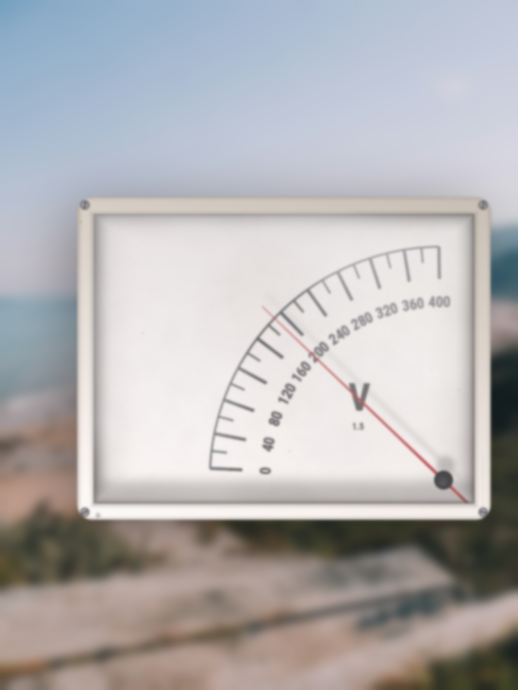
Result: 190; V
